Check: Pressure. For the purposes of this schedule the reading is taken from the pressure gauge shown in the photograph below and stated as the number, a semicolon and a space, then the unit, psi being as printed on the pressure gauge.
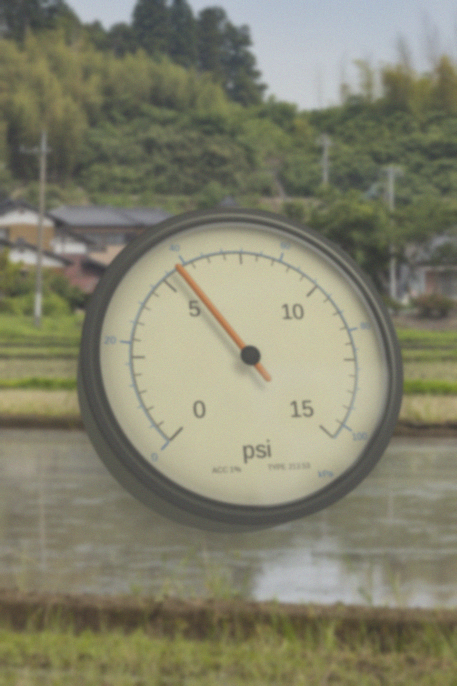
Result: 5.5; psi
